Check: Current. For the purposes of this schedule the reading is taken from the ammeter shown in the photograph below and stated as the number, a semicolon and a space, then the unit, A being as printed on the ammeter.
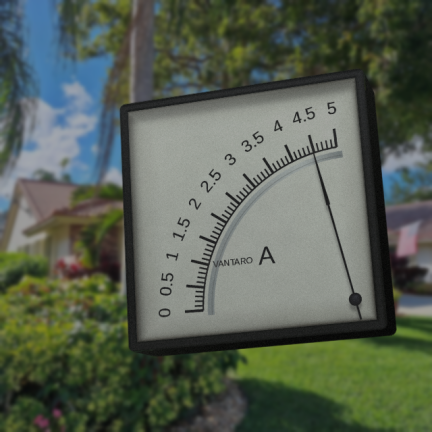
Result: 4.5; A
